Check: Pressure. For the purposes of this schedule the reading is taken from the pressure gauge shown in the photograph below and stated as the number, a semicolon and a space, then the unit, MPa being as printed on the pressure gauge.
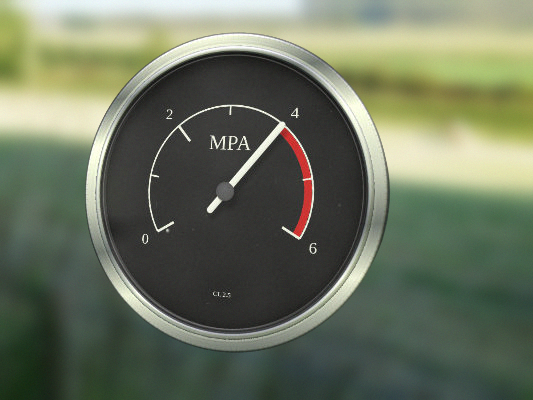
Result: 4; MPa
